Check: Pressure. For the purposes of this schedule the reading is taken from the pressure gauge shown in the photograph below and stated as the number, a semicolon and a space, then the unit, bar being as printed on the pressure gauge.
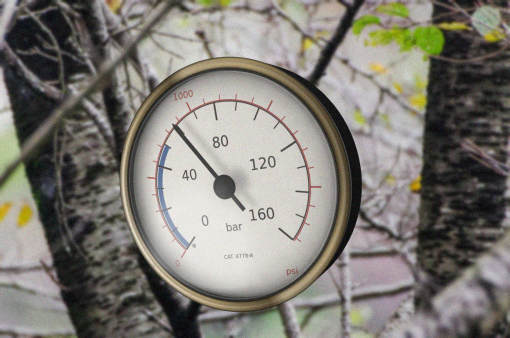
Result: 60; bar
